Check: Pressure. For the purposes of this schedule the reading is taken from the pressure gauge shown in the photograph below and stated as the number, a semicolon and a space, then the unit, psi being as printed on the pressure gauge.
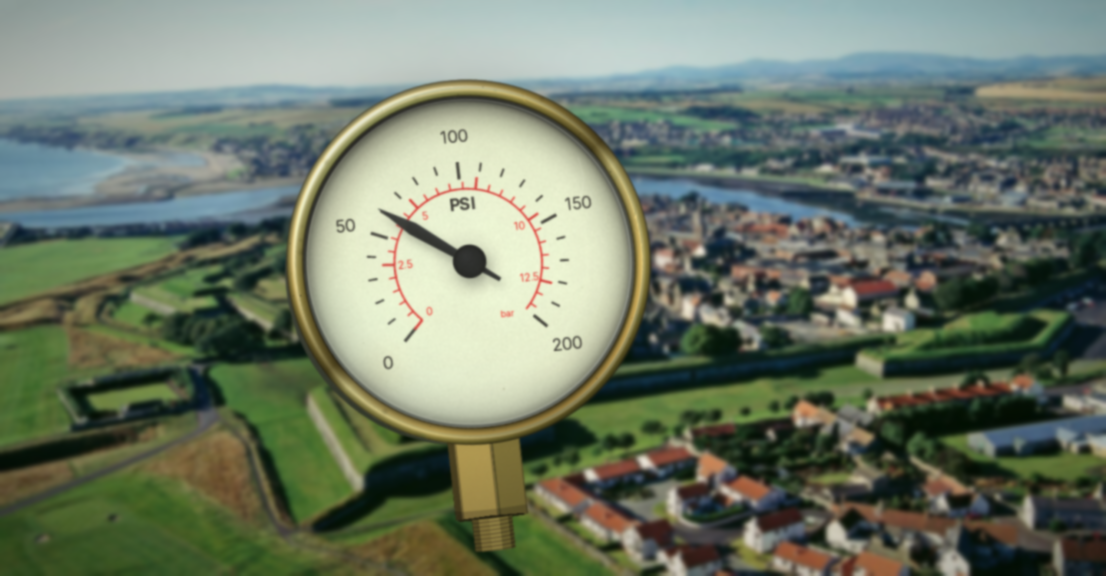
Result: 60; psi
